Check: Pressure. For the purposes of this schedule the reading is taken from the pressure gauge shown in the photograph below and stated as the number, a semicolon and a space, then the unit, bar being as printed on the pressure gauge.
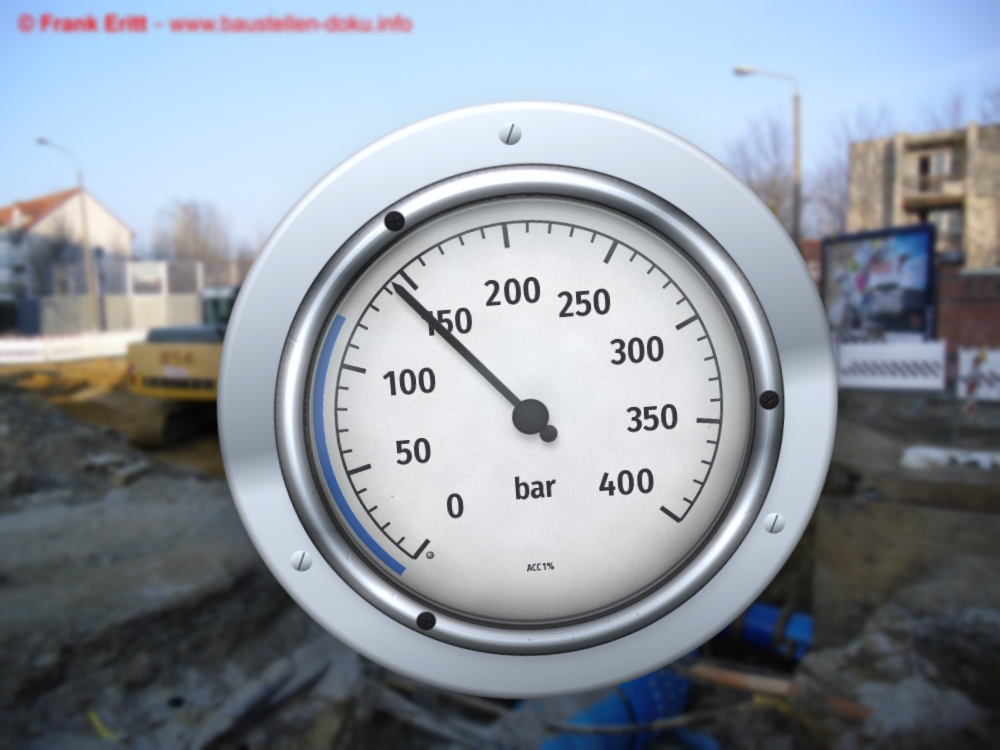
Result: 145; bar
